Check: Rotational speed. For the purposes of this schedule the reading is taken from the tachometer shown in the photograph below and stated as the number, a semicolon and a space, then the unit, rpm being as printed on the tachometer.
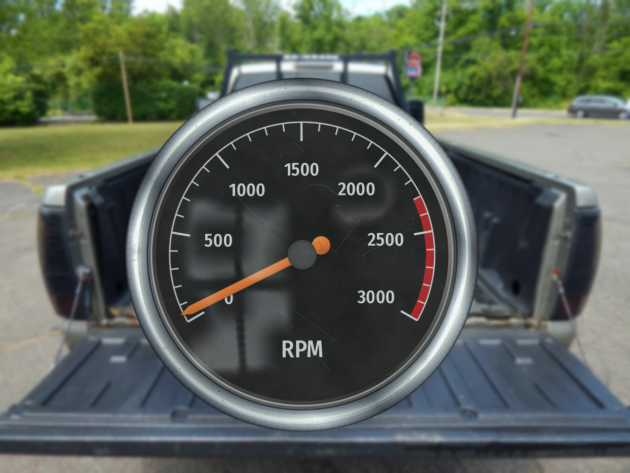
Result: 50; rpm
